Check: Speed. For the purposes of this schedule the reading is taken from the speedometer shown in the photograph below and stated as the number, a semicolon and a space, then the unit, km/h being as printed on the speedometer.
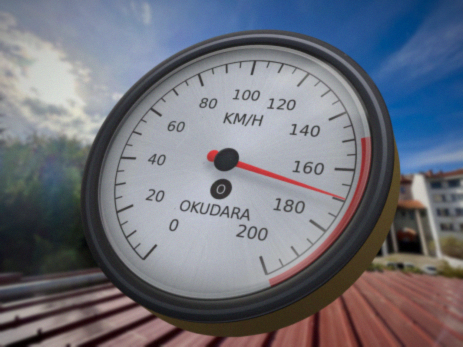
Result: 170; km/h
